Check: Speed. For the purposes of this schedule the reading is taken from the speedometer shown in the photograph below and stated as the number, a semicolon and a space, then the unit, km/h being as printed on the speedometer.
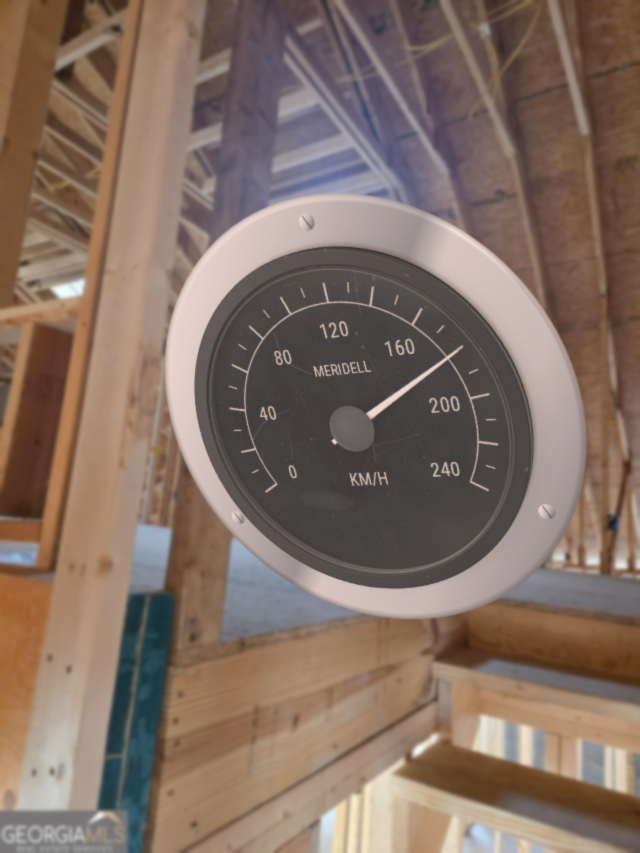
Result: 180; km/h
